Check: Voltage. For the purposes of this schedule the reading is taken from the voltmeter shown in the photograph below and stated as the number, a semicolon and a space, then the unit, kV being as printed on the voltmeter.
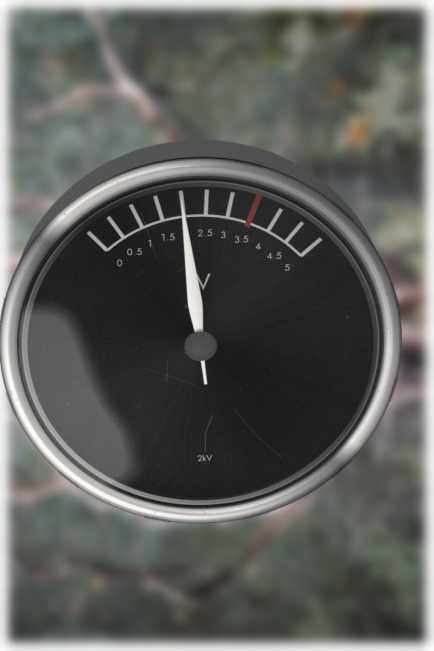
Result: 2; kV
